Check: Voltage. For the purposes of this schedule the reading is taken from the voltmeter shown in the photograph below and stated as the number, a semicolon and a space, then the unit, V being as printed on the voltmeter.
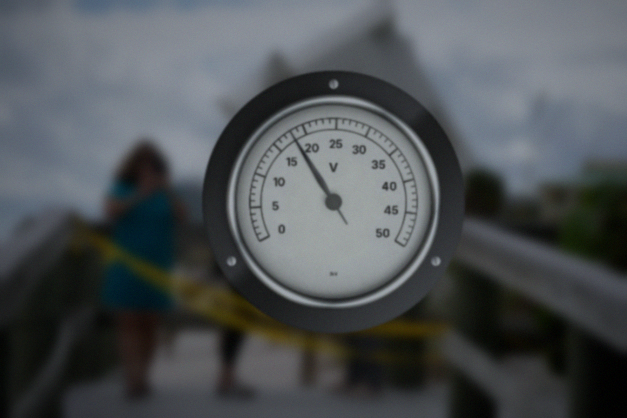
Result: 18; V
